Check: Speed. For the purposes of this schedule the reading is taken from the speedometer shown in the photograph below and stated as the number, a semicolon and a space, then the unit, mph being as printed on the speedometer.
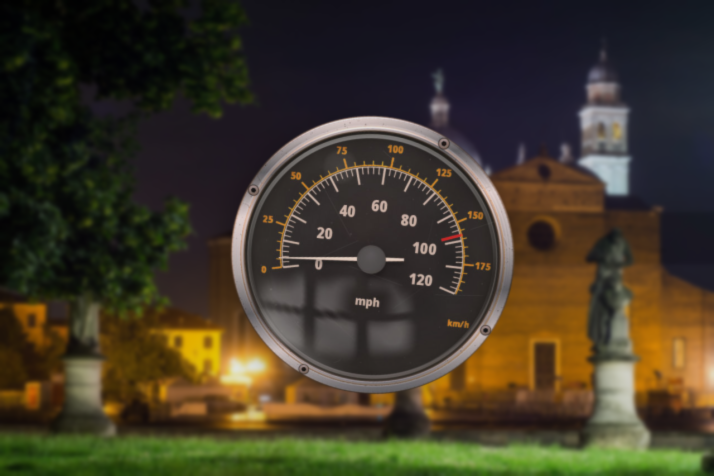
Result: 4; mph
